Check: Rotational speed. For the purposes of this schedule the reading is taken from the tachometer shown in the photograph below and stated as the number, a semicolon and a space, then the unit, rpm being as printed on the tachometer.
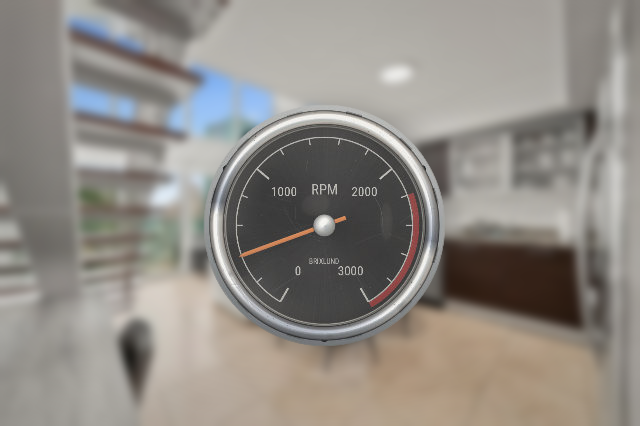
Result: 400; rpm
